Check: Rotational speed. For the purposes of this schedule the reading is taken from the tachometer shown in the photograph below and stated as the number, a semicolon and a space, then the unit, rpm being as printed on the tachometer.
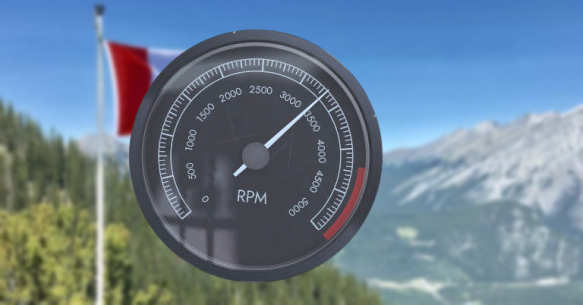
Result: 3300; rpm
